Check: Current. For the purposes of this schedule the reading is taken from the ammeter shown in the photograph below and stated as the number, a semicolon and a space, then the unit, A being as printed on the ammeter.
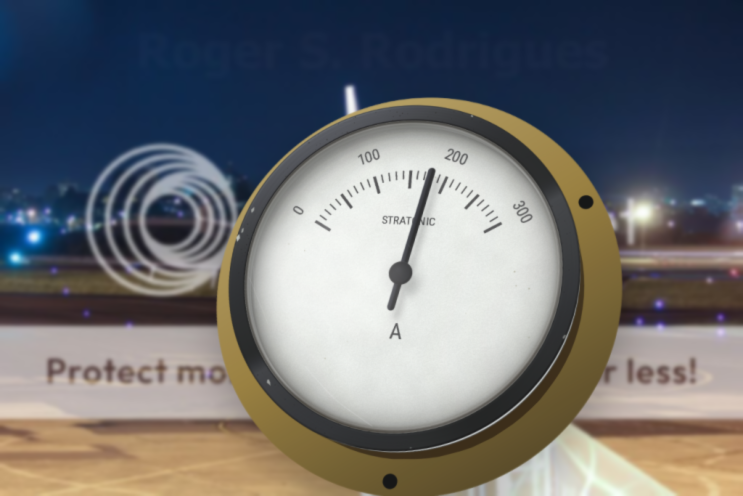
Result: 180; A
